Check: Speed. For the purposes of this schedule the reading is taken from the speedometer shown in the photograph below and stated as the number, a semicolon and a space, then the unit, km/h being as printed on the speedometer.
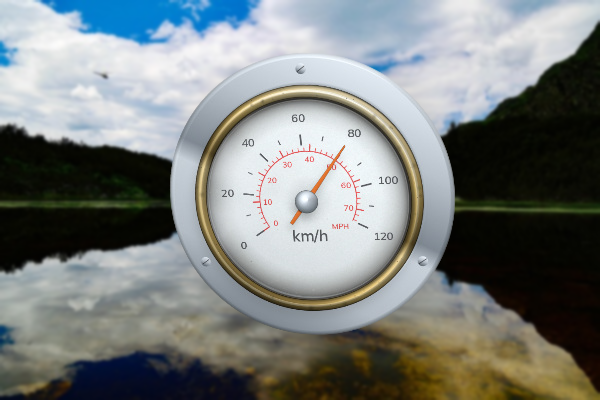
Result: 80; km/h
